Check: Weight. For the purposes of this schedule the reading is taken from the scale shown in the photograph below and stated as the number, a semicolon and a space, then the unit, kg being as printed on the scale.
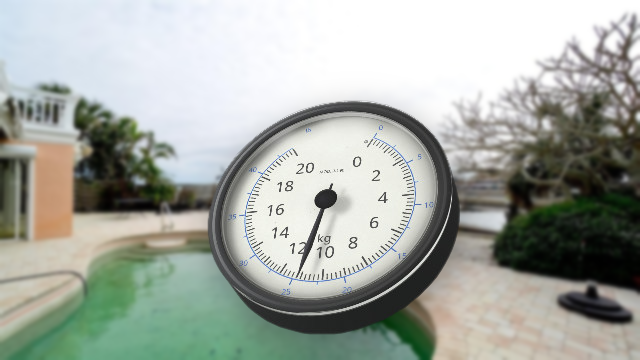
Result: 11; kg
